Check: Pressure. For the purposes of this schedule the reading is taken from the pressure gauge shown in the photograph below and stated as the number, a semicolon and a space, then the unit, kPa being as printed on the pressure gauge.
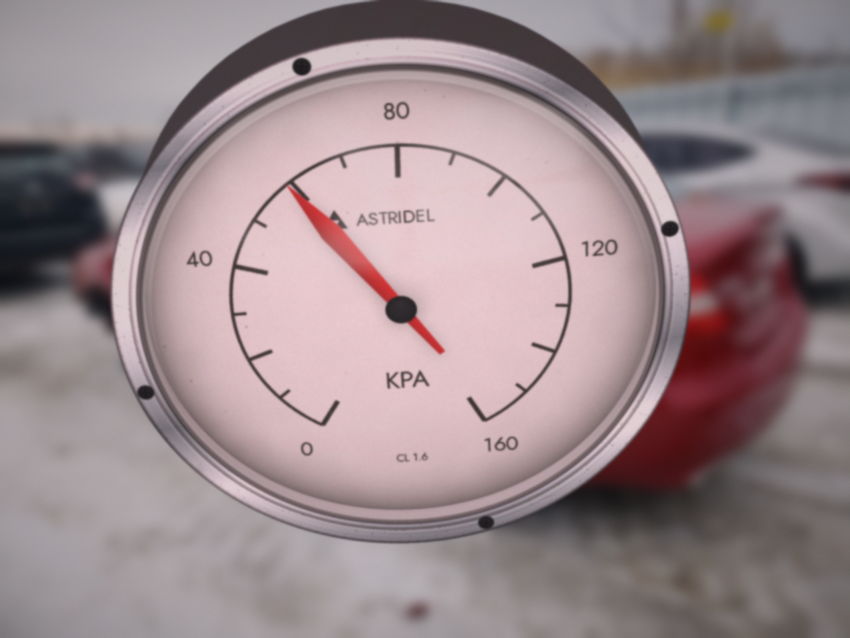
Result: 60; kPa
